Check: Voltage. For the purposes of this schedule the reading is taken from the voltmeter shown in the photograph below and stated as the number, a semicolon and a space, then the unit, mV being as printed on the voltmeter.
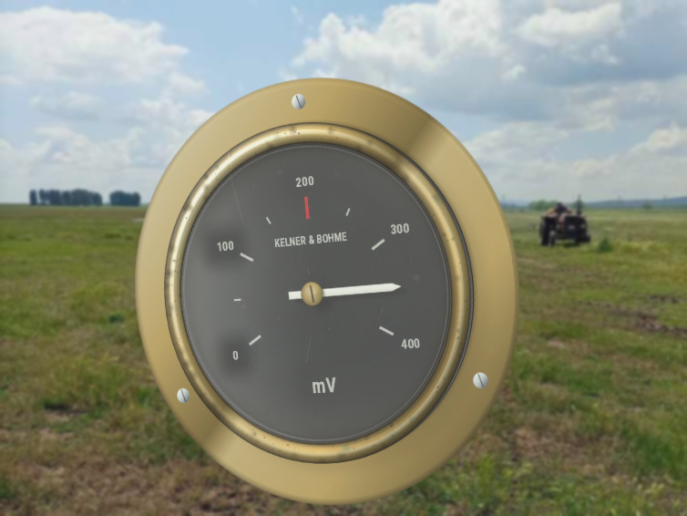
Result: 350; mV
